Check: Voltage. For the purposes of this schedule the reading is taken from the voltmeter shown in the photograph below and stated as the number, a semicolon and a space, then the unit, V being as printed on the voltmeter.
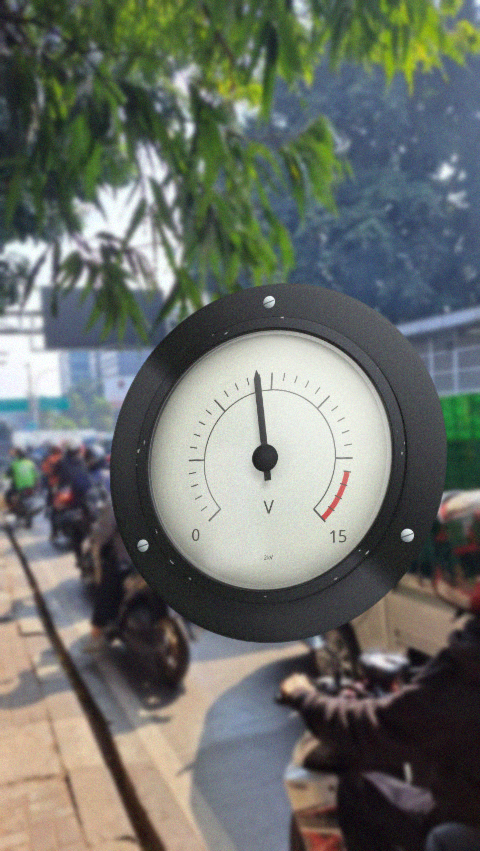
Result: 7; V
